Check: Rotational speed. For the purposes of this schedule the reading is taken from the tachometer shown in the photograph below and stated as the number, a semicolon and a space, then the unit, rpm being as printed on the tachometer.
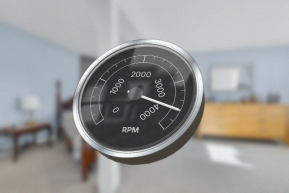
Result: 3600; rpm
